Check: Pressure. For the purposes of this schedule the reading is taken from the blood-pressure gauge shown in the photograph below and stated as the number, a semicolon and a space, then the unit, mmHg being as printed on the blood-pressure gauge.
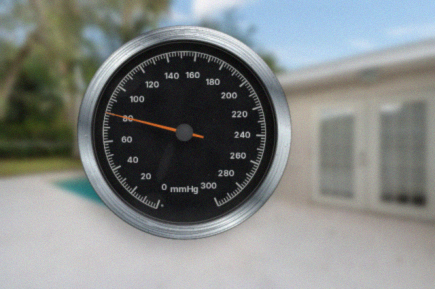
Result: 80; mmHg
